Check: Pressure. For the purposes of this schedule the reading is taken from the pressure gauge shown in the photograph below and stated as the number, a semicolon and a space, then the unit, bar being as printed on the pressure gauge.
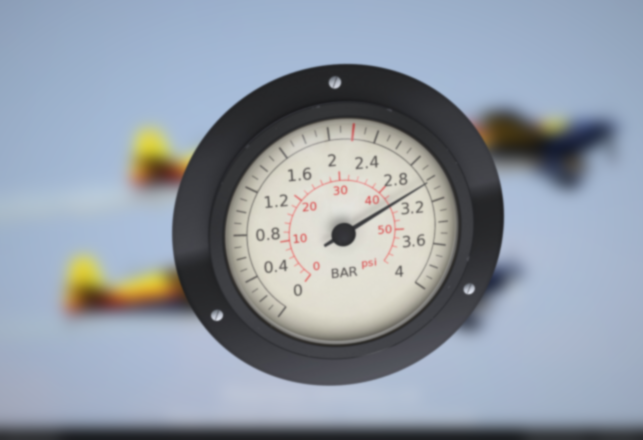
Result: 3; bar
